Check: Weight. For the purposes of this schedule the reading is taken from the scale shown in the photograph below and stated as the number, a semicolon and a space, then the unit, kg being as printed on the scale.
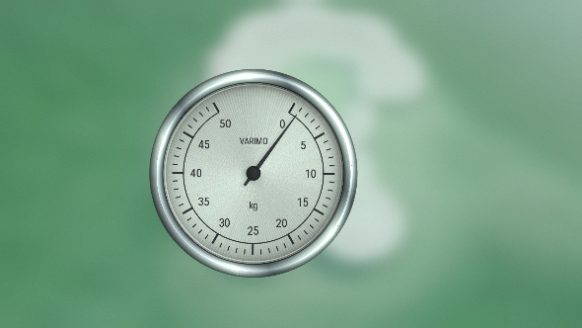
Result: 1; kg
